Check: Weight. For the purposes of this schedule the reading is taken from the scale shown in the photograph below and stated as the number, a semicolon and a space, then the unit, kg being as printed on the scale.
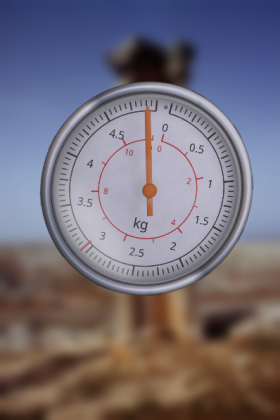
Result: 4.9; kg
